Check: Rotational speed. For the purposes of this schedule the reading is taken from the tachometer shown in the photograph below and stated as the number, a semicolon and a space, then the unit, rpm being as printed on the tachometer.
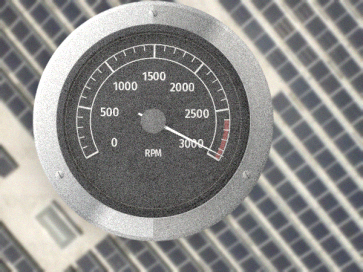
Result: 2950; rpm
